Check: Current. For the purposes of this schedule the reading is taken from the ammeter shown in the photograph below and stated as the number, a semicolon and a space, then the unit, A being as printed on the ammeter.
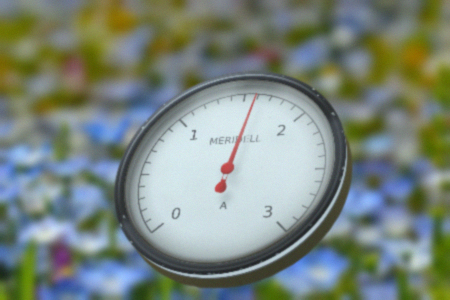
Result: 1.6; A
